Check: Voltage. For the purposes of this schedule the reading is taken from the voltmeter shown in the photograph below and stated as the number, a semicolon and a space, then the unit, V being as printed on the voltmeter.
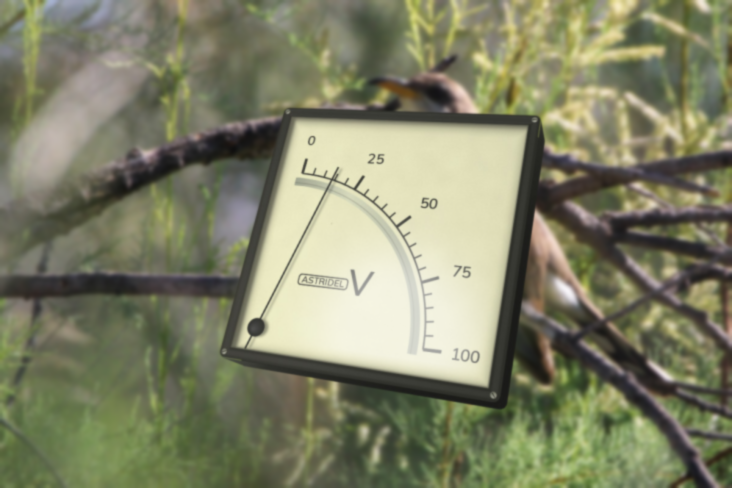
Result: 15; V
